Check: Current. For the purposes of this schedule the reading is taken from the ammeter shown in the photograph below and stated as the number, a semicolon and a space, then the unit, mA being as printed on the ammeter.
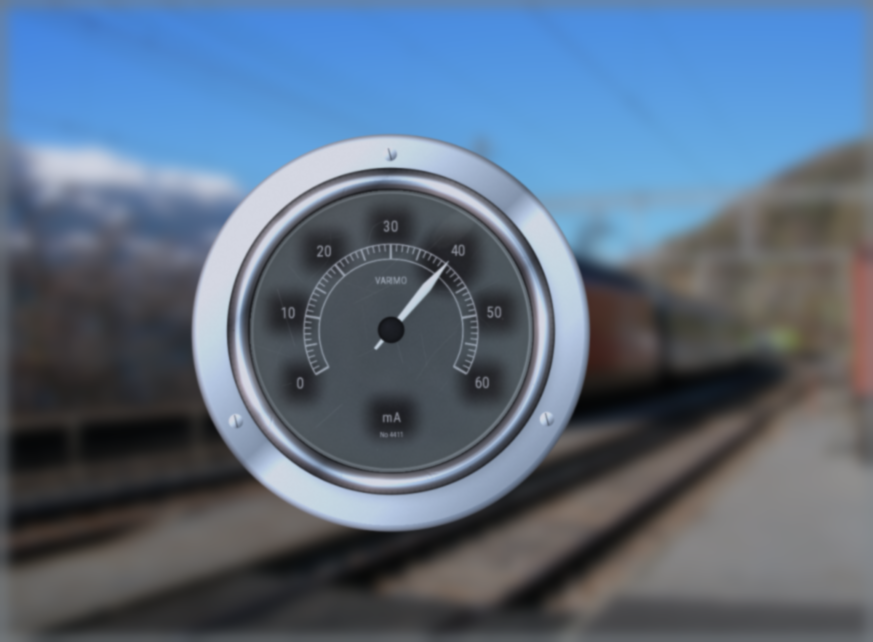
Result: 40; mA
